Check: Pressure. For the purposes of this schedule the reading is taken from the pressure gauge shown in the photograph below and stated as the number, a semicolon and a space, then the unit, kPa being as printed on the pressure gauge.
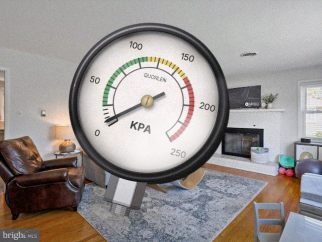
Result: 5; kPa
